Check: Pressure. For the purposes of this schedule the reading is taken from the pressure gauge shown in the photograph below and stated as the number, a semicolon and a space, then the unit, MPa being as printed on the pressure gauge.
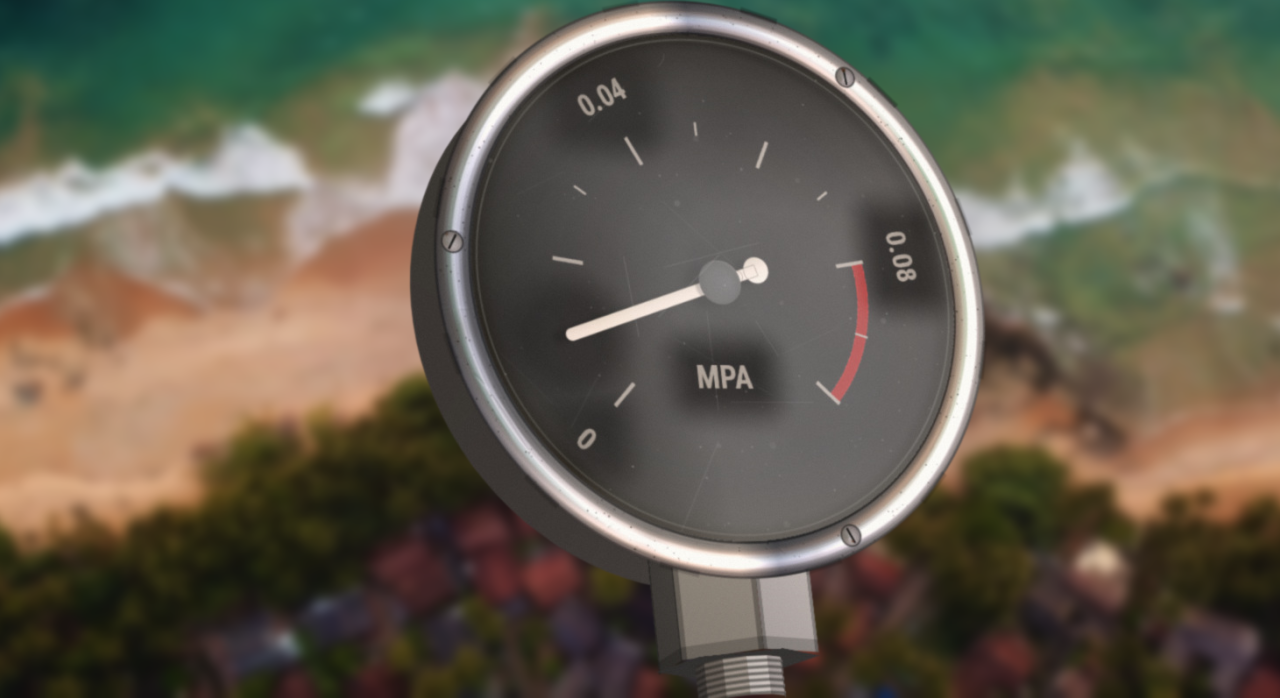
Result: 0.01; MPa
